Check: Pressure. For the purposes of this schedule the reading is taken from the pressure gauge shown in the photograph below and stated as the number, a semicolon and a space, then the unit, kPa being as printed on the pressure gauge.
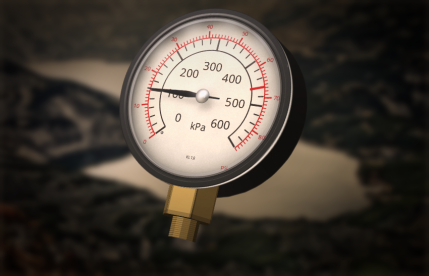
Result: 100; kPa
